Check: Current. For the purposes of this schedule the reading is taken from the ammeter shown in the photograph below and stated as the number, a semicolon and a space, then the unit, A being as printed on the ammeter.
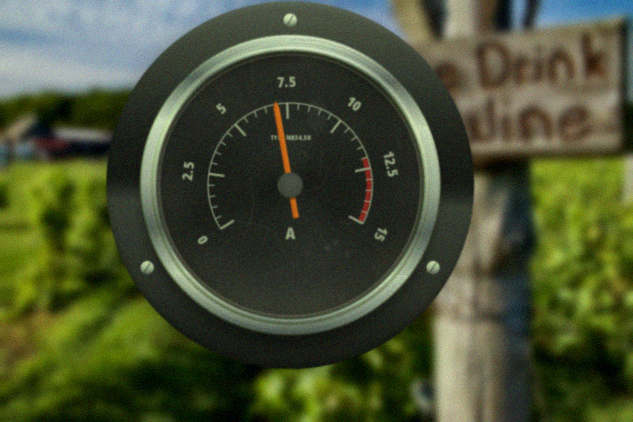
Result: 7; A
